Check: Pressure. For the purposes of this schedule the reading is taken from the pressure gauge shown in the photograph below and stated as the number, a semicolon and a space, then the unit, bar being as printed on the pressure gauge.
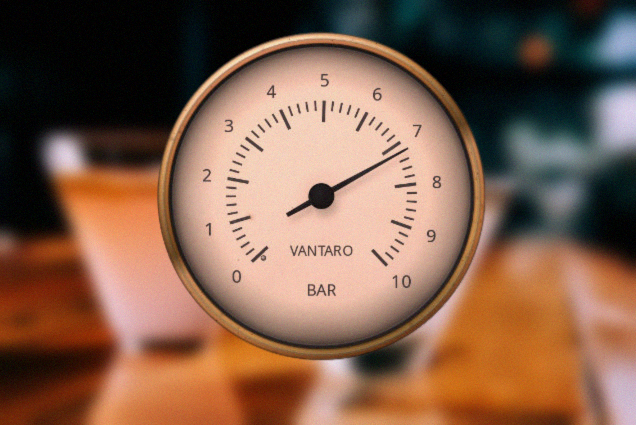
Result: 7.2; bar
